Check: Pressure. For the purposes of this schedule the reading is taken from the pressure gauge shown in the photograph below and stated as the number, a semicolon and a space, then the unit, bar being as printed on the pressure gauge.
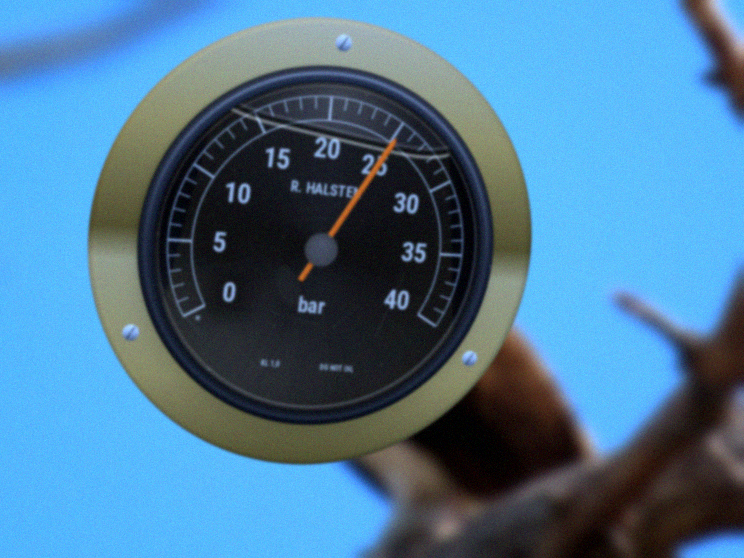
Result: 25; bar
